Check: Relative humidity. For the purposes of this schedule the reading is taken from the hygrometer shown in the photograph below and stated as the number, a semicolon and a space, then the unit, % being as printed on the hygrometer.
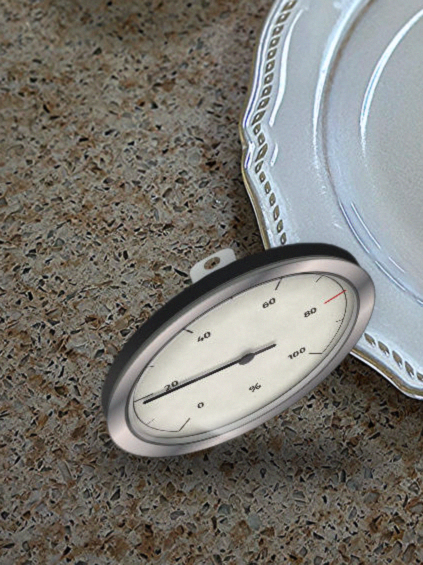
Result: 20; %
